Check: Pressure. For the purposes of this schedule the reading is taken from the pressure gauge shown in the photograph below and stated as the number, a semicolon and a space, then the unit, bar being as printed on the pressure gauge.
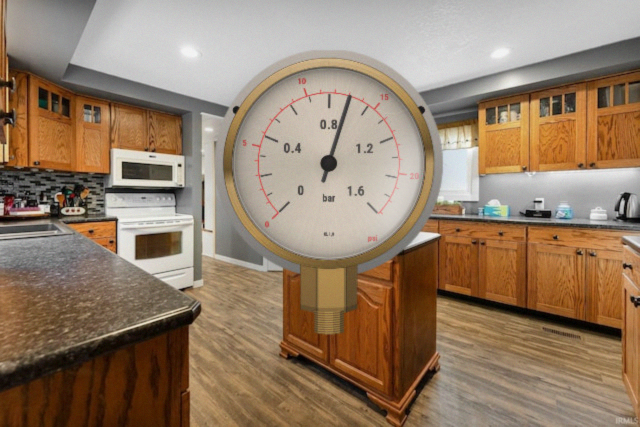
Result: 0.9; bar
